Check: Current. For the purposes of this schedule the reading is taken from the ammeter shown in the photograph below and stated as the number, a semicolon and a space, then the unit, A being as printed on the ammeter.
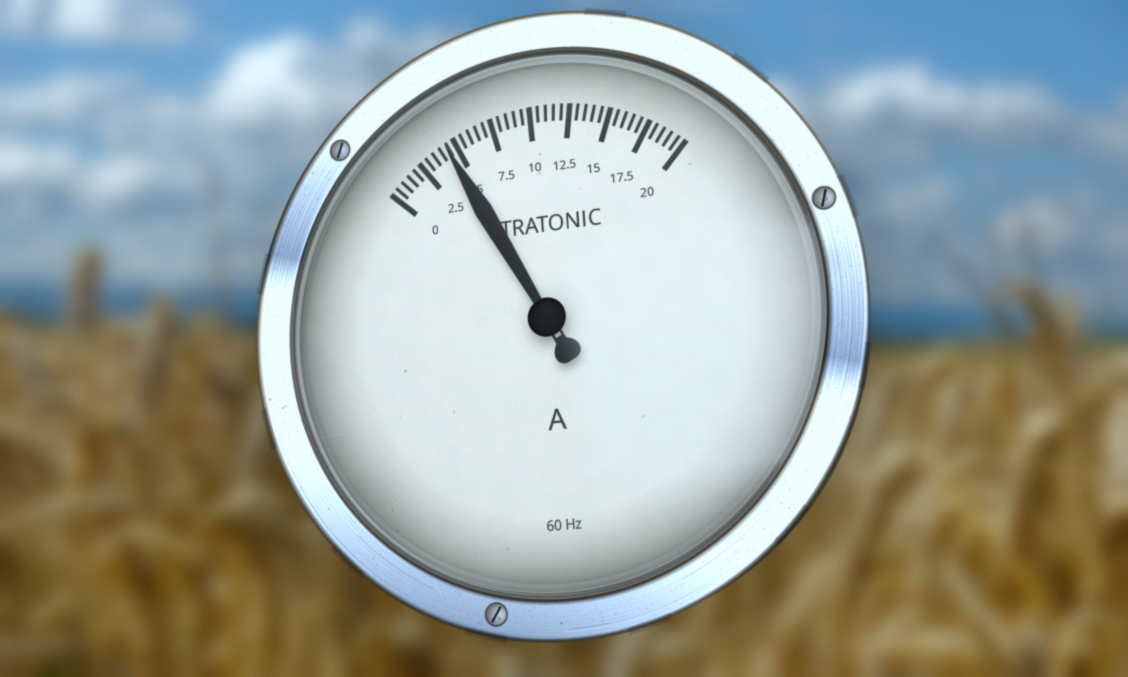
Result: 4.5; A
